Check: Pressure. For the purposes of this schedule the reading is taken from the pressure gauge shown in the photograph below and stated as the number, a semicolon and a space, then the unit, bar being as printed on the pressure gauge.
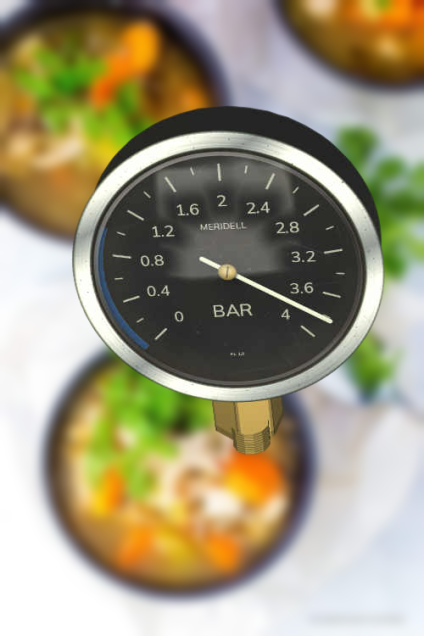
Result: 3.8; bar
